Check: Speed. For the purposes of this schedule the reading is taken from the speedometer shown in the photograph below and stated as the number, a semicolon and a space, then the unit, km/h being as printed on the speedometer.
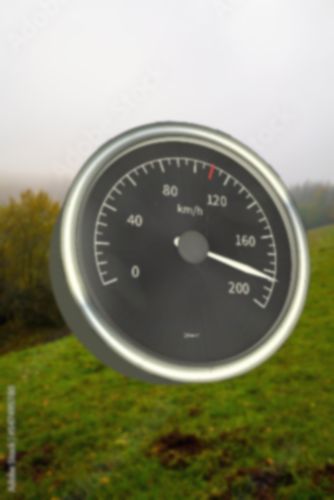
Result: 185; km/h
